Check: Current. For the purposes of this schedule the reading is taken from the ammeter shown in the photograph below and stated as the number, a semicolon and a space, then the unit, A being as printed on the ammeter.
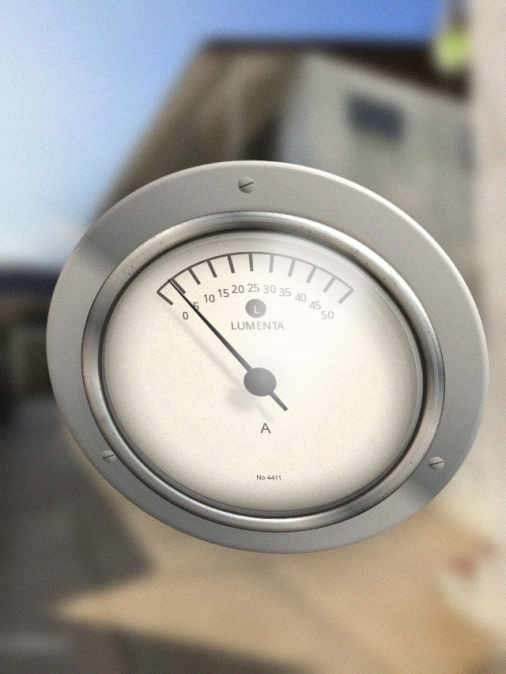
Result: 5; A
